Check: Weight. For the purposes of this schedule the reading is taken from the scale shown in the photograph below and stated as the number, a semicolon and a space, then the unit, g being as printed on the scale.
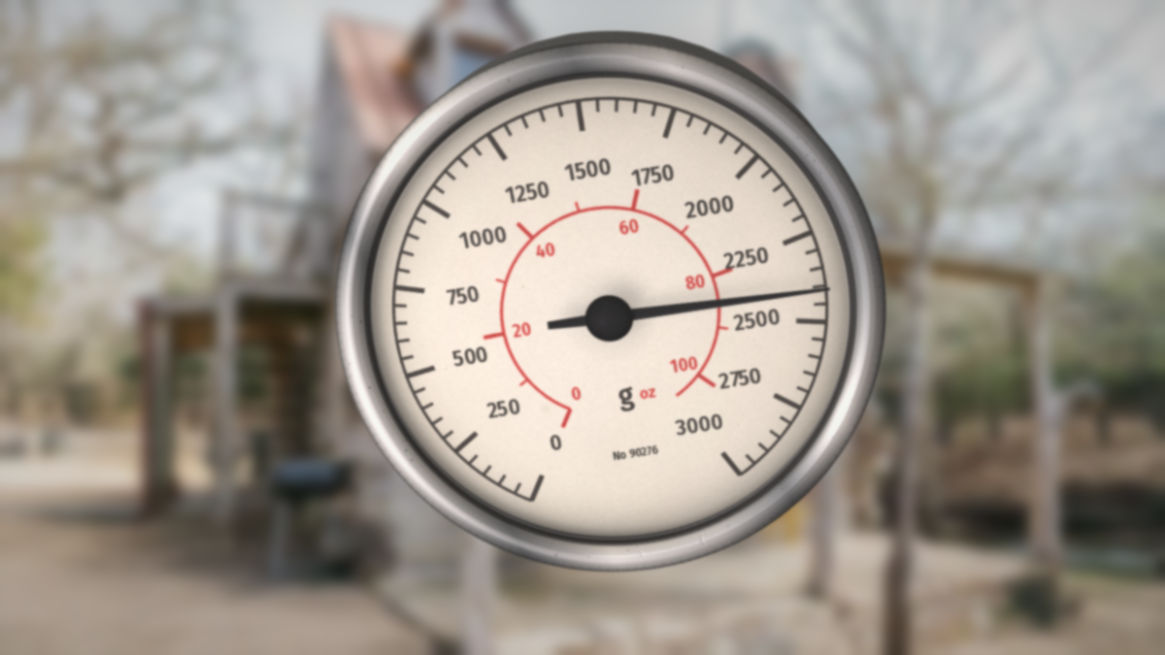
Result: 2400; g
